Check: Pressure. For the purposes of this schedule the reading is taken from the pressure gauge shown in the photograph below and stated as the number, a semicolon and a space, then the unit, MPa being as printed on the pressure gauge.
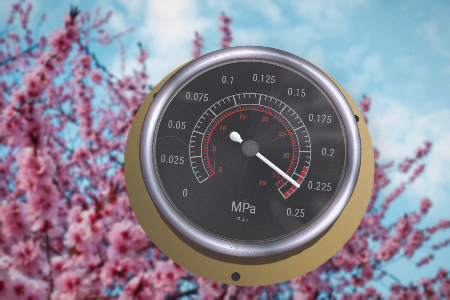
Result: 0.235; MPa
